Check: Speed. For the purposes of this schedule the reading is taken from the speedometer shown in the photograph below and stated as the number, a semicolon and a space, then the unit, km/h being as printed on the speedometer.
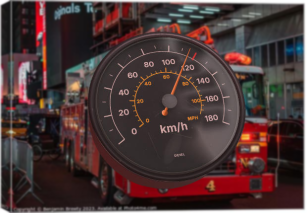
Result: 115; km/h
